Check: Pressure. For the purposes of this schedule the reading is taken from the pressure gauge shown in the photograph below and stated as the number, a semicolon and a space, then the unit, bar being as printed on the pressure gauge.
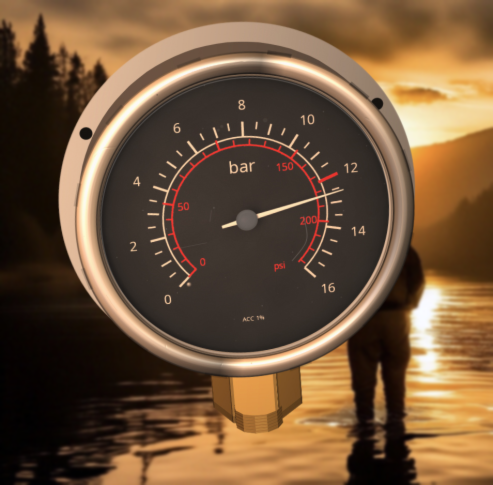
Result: 12.5; bar
